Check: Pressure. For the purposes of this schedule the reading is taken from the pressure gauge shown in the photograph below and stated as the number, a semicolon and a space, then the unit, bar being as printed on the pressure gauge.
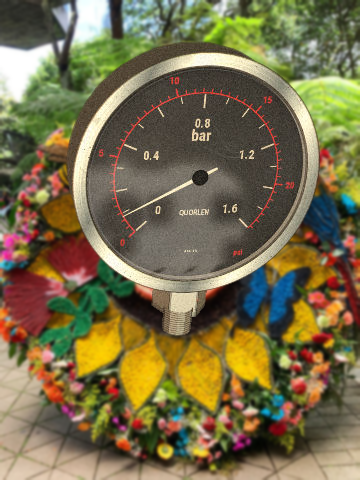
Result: 0.1; bar
